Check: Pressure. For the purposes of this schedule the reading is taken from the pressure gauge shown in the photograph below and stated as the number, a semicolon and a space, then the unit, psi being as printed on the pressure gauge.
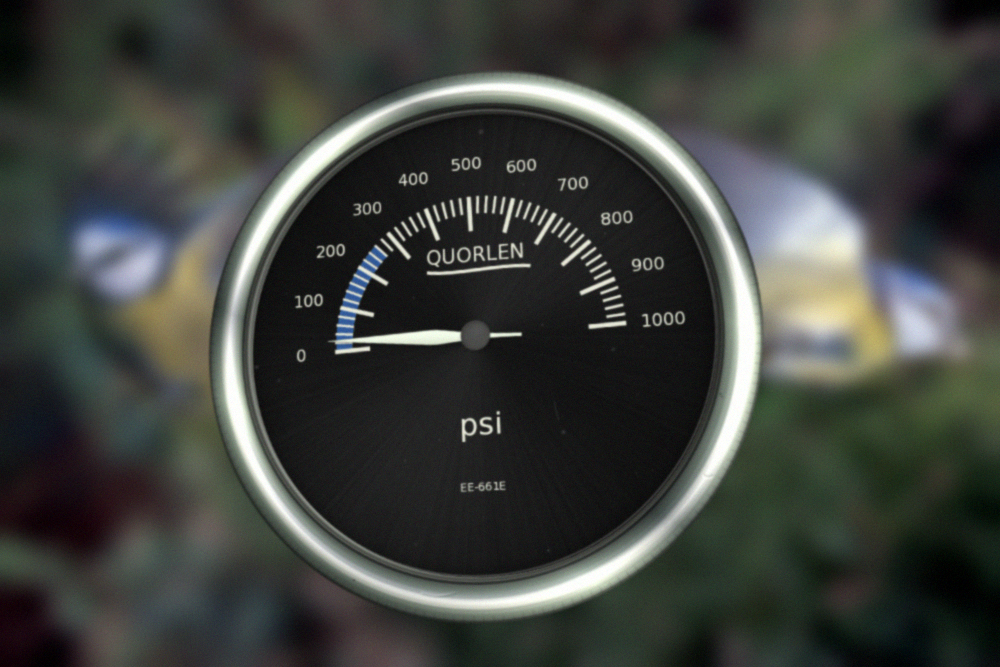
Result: 20; psi
